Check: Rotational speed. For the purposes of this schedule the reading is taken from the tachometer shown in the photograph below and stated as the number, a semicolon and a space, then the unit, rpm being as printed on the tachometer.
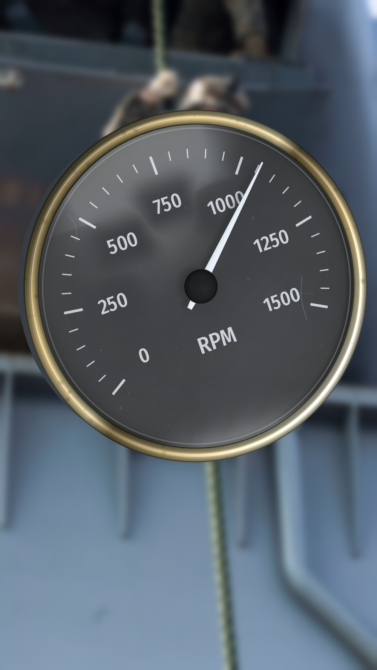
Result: 1050; rpm
